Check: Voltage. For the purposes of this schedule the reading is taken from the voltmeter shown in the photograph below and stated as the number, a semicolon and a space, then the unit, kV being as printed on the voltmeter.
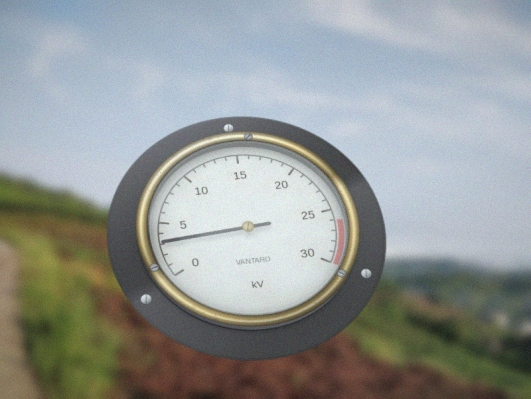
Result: 3; kV
